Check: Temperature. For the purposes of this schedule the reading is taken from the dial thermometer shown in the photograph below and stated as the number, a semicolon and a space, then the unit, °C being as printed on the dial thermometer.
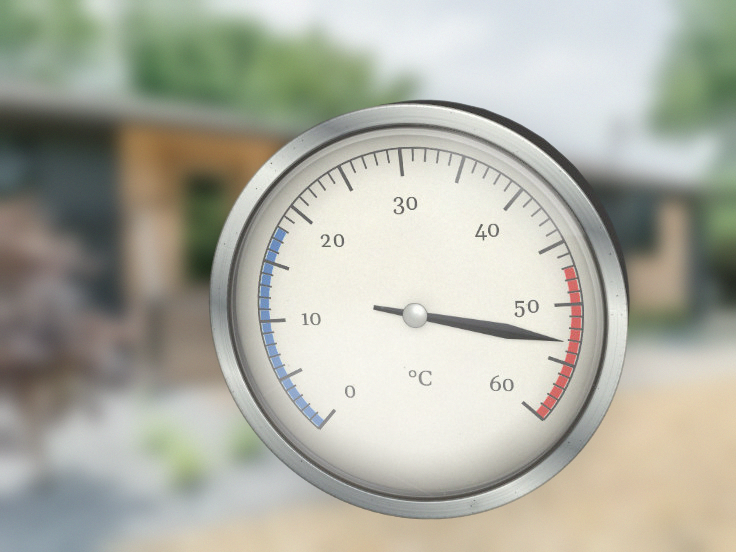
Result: 53; °C
